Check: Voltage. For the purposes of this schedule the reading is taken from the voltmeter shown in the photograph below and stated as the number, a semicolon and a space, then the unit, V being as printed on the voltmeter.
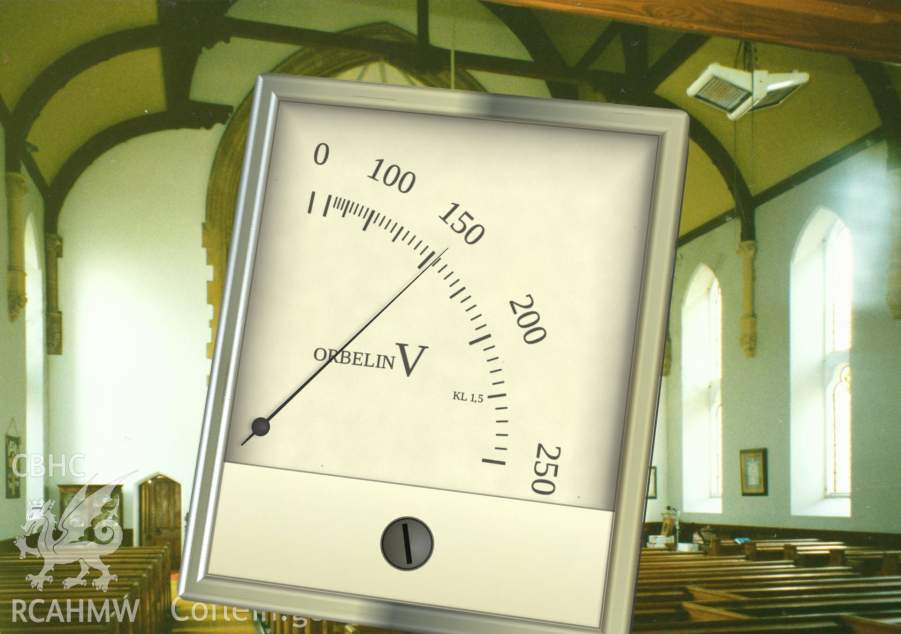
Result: 155; V
